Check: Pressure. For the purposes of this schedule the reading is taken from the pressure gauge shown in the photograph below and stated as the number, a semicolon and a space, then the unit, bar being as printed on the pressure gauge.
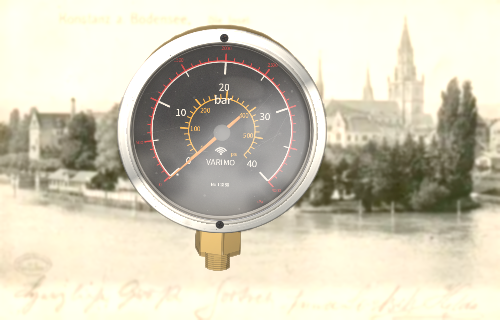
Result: 0; bar
